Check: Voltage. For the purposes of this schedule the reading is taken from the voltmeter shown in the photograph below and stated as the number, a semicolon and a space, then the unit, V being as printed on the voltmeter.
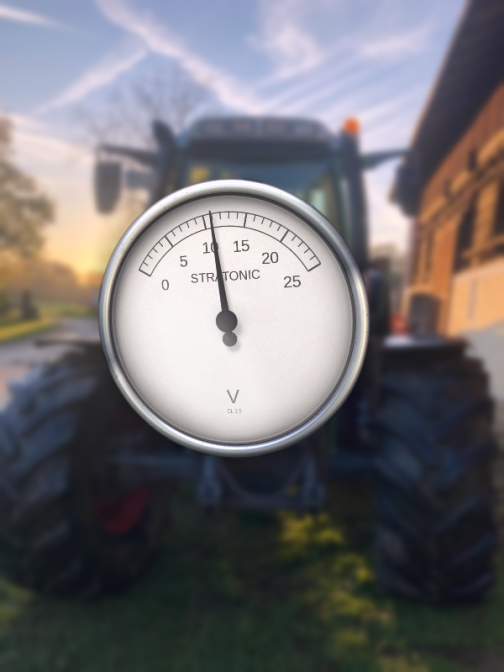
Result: 11; V
